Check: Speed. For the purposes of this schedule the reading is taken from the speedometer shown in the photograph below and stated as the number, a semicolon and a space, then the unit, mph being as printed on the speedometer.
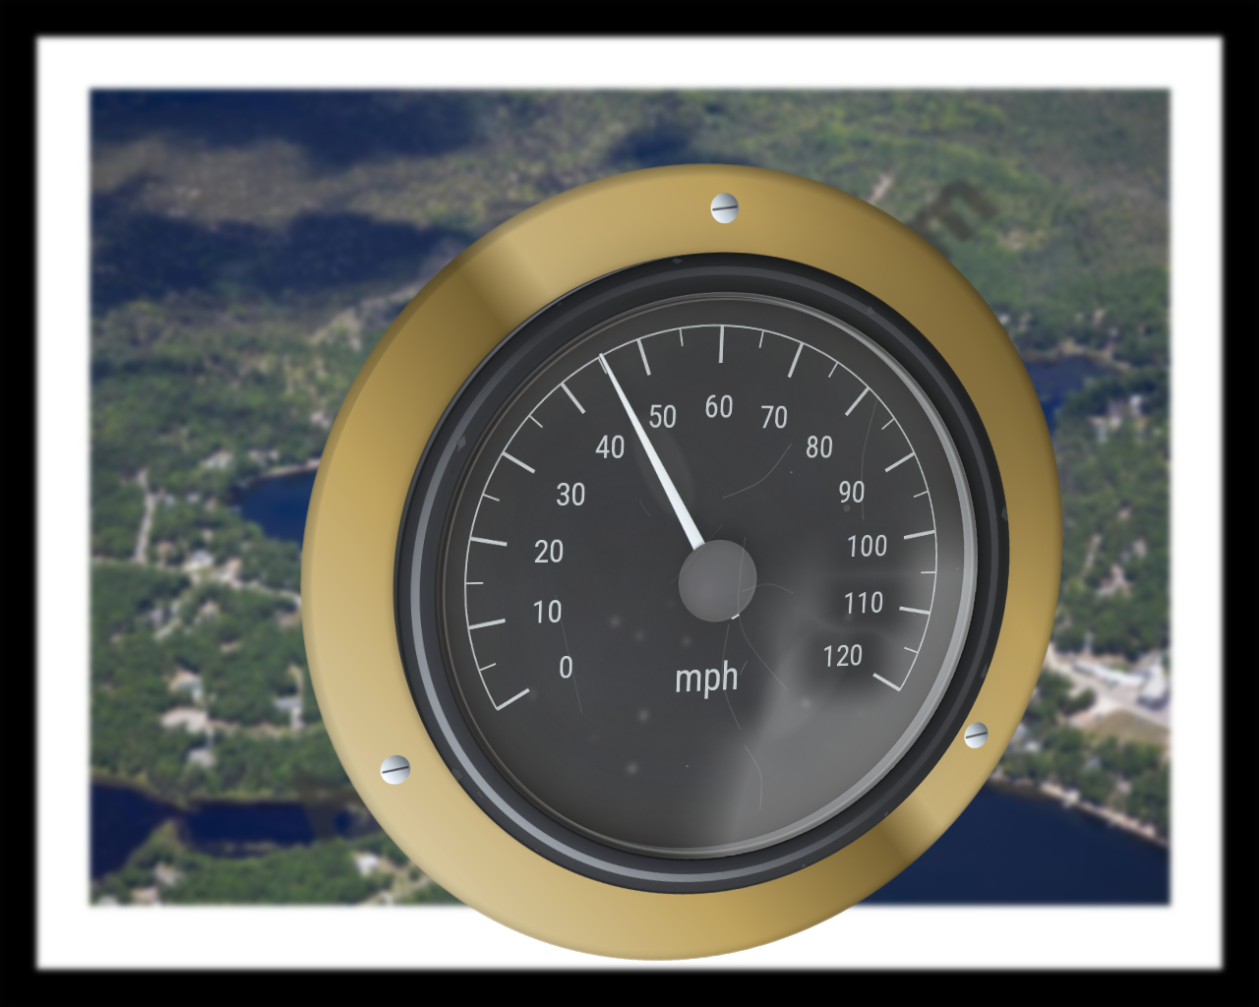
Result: 45; mph
